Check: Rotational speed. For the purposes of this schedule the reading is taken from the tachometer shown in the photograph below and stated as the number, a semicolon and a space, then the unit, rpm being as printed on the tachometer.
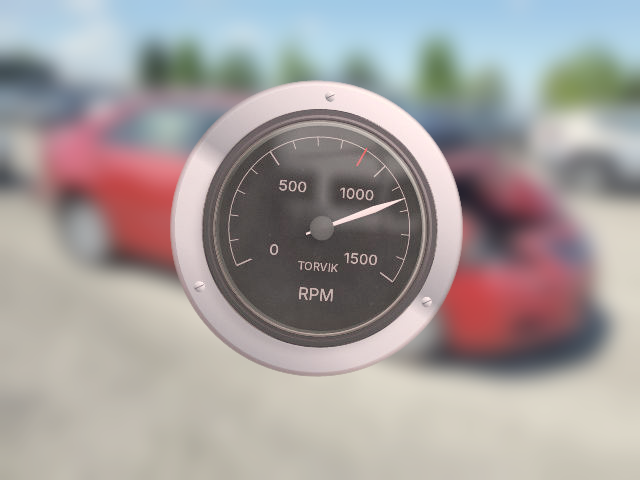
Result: 1150; rpm
